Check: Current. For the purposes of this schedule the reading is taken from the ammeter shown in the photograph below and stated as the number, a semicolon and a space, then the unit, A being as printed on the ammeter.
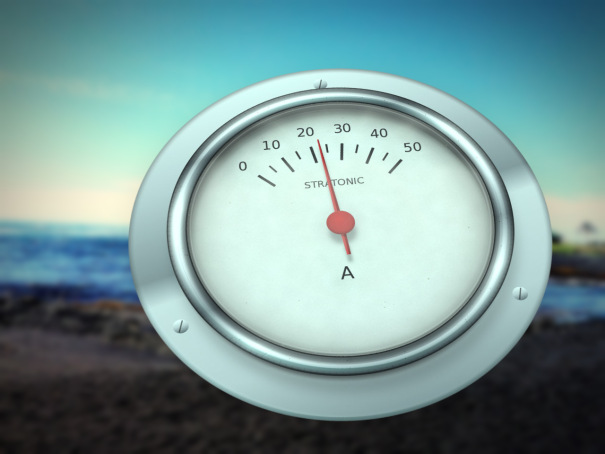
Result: 22.5; A
